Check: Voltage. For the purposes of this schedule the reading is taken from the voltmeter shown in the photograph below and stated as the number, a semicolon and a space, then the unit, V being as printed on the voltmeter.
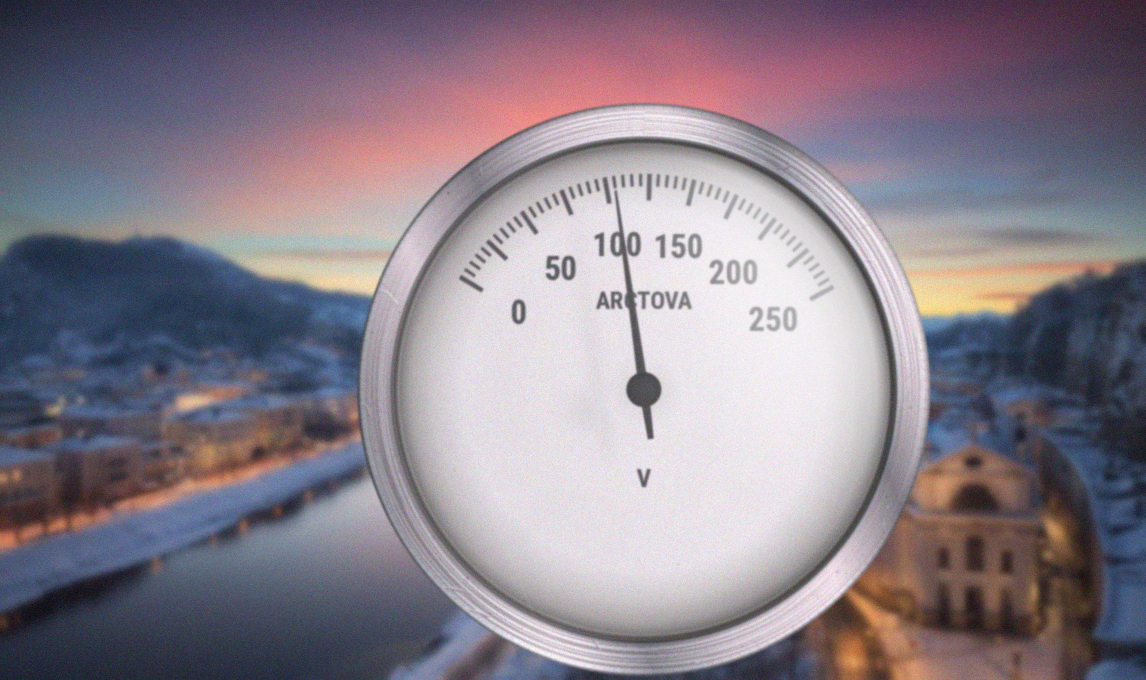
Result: 105; V
